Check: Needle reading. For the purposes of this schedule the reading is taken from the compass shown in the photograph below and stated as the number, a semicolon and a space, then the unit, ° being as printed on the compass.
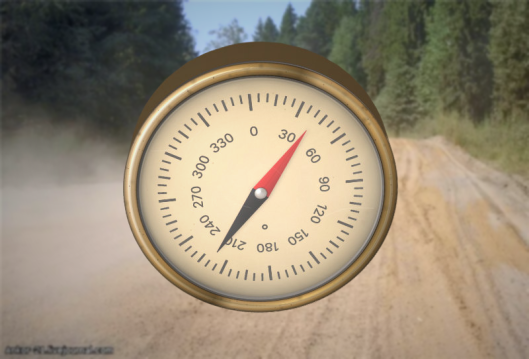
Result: 40; °
